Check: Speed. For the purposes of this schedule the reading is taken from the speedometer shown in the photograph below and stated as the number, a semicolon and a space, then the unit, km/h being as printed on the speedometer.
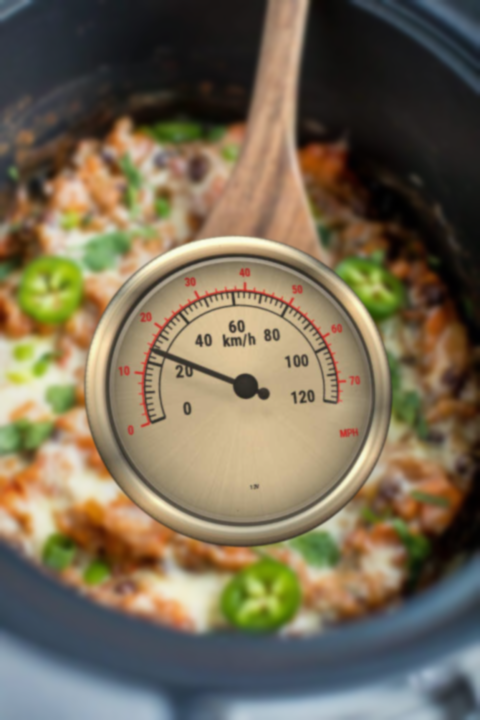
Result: 24; km/h
